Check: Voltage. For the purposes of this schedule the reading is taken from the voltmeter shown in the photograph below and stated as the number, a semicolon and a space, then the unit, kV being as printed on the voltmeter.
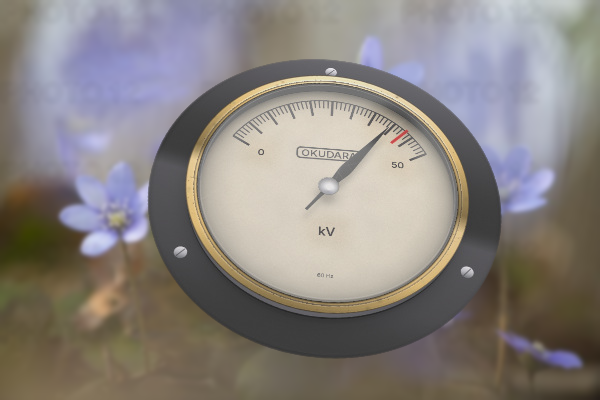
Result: 40; kV
